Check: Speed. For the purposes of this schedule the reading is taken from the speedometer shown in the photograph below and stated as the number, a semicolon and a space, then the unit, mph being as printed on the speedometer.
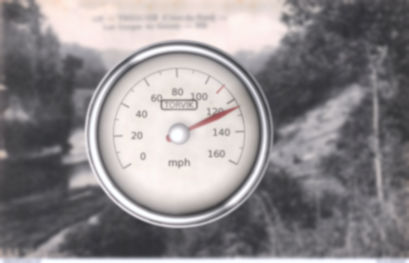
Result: 125; mph
